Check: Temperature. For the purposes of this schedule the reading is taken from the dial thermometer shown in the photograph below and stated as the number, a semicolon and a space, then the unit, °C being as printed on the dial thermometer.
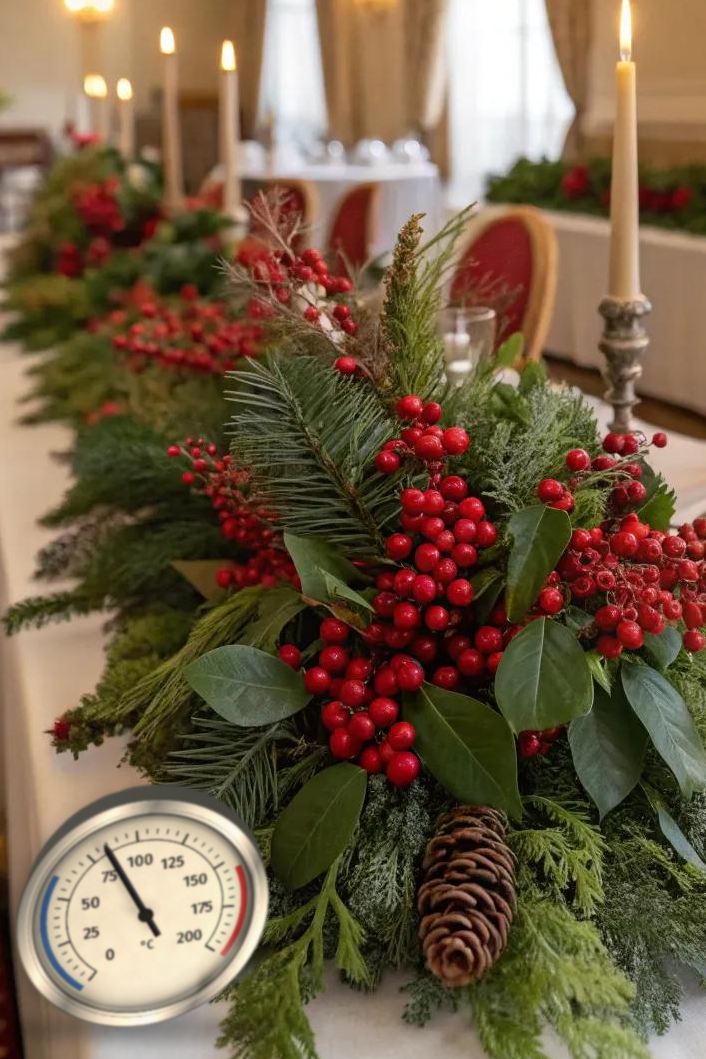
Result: 85; °C
